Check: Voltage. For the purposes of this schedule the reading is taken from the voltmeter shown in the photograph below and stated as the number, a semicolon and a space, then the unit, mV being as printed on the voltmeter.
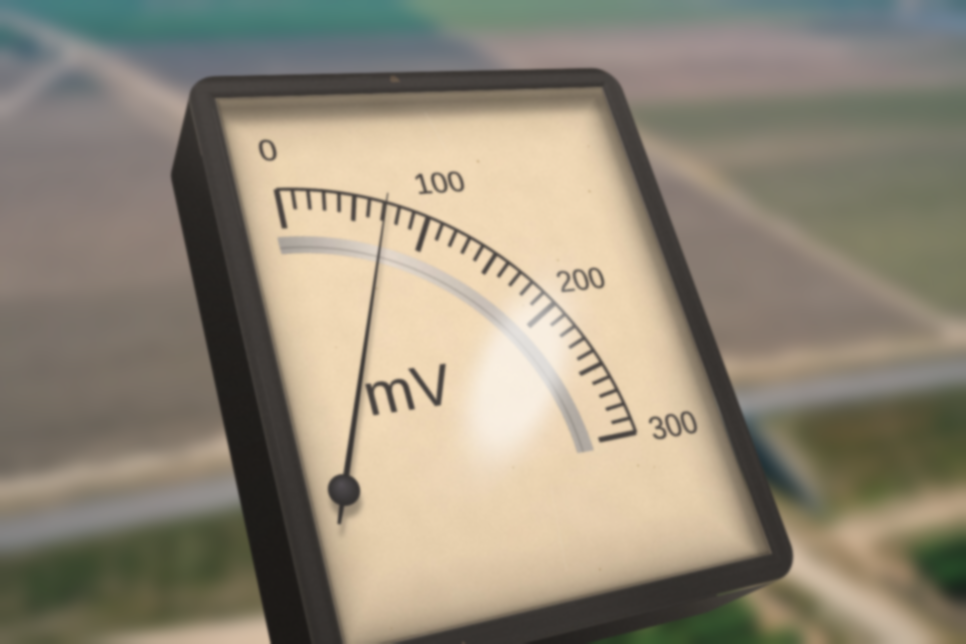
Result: 70; mV
